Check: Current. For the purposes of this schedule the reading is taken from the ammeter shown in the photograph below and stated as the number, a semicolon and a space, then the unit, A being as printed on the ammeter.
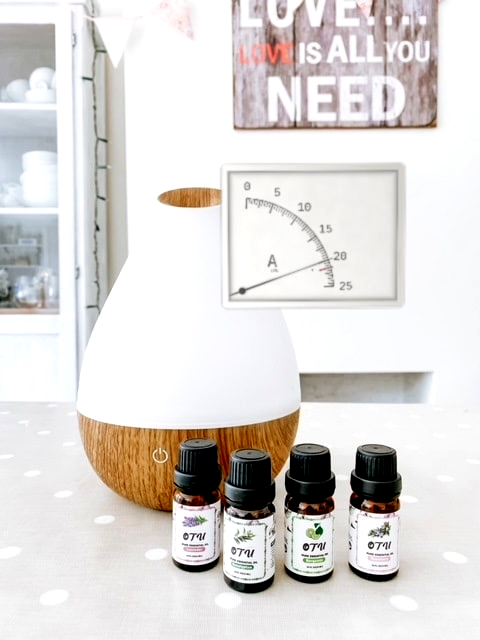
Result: 20; A
